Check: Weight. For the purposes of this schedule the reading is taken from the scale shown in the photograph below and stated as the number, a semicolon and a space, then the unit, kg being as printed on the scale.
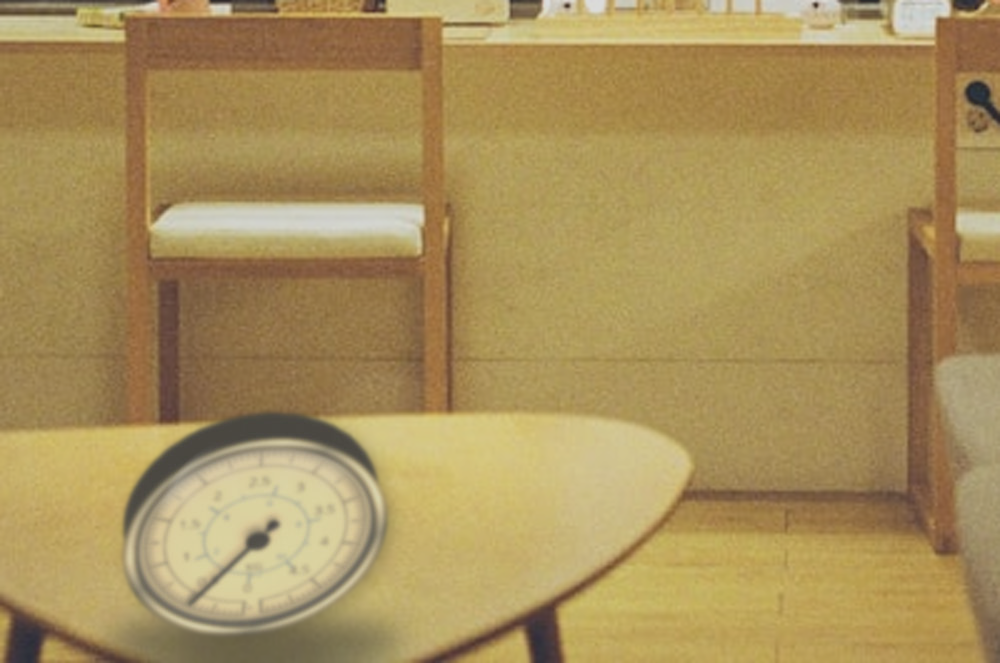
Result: 0.5; kg
